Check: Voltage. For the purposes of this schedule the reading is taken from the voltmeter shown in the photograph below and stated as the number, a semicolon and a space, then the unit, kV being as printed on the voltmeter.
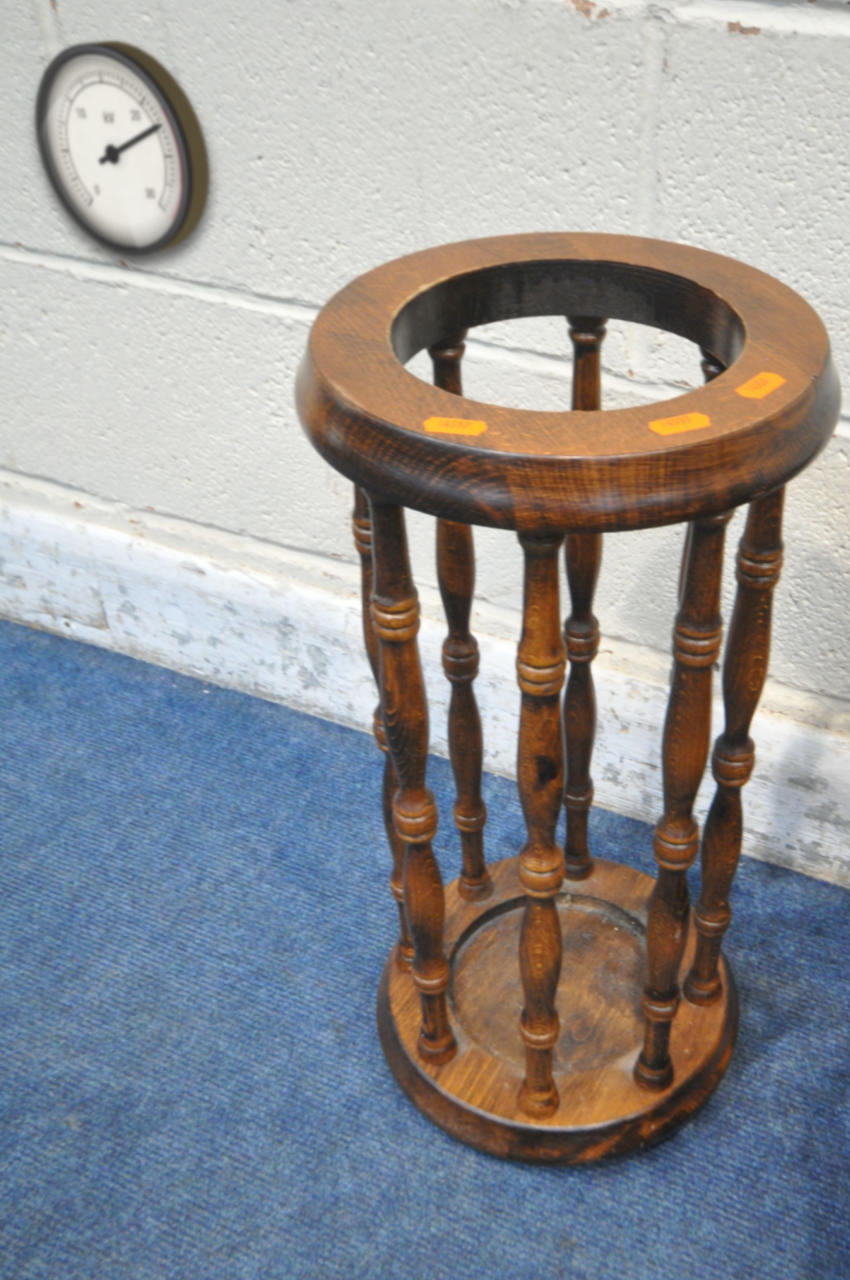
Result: 22.5; kV
